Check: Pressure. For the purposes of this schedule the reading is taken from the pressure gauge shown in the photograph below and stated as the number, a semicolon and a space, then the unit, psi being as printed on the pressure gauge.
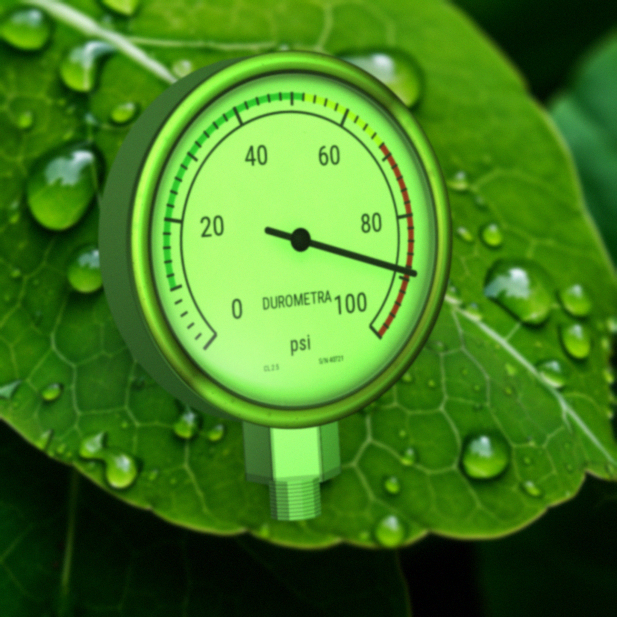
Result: 89; psi
